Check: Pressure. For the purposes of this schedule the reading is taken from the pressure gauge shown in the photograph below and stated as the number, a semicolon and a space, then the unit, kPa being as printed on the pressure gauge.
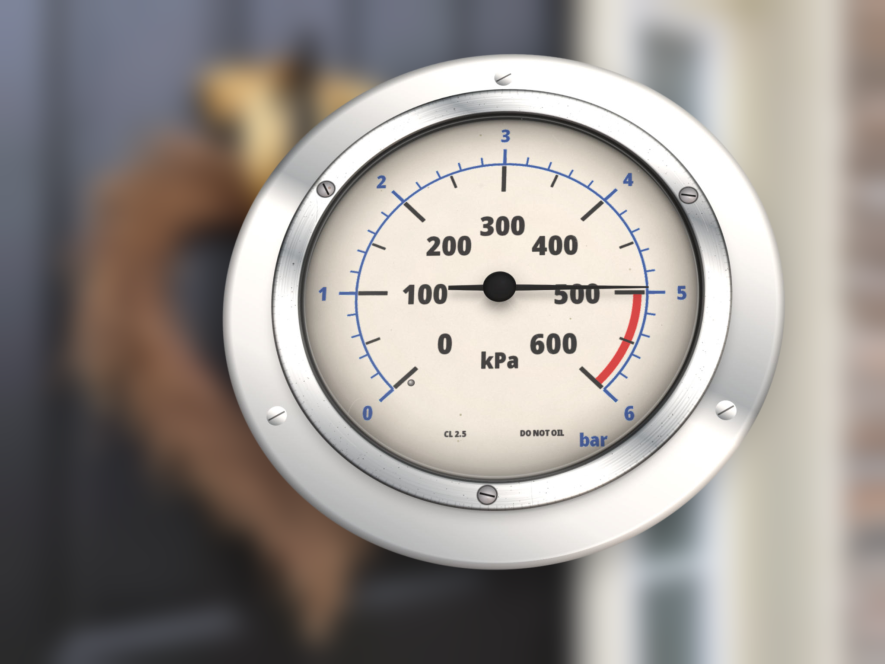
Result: 500; kPa
